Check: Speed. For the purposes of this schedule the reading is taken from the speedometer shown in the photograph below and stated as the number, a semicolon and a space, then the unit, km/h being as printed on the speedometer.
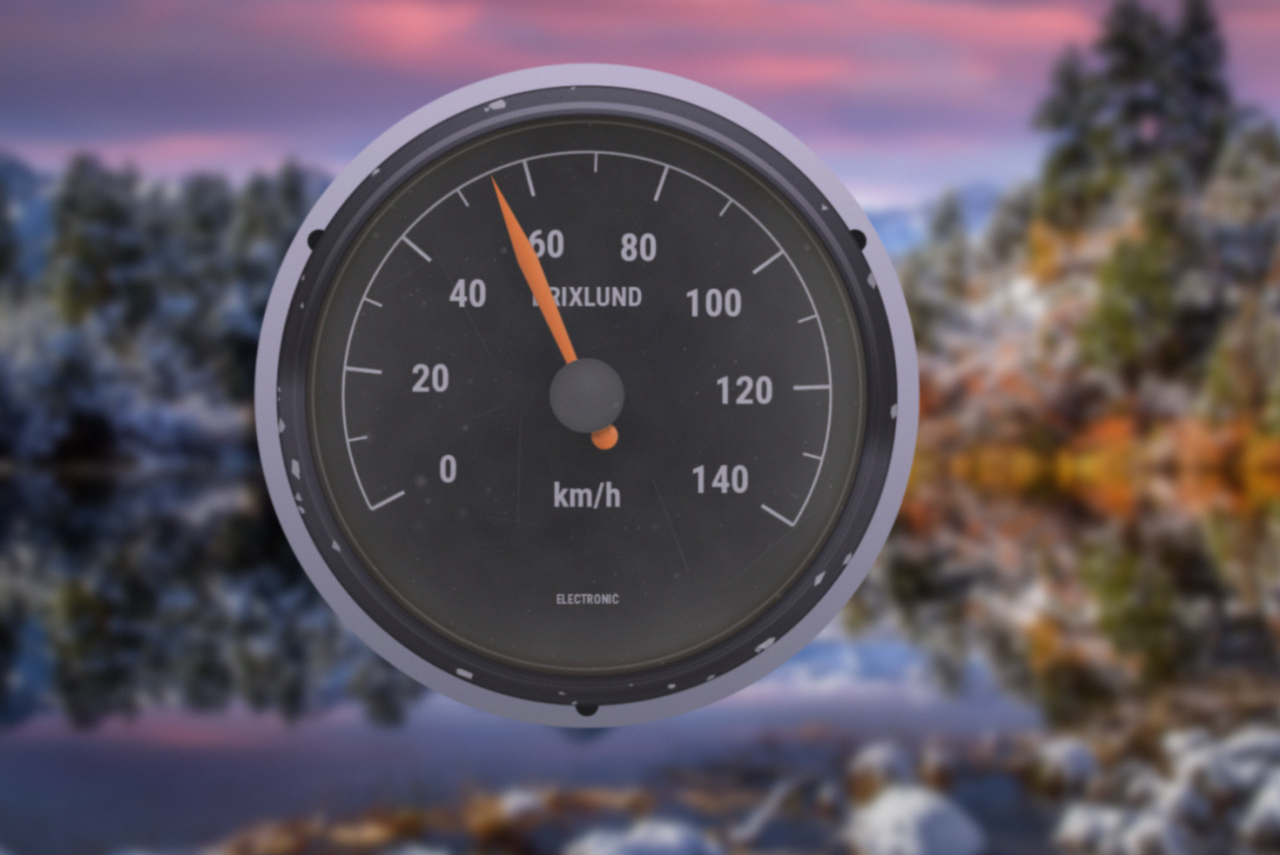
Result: 55; km/h
